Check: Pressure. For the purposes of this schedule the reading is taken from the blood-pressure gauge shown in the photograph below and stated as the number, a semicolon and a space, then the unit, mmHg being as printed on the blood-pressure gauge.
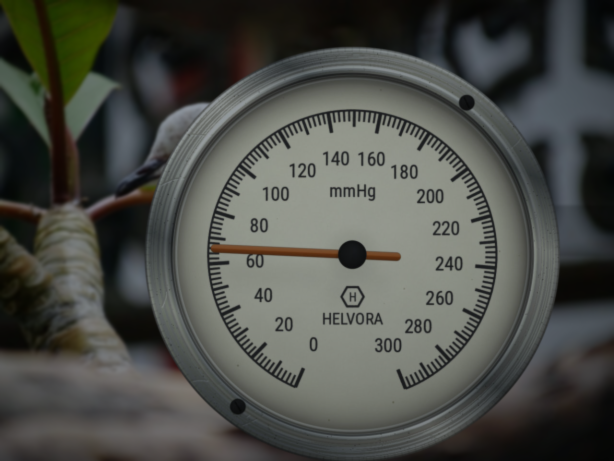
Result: 66; mmHg
